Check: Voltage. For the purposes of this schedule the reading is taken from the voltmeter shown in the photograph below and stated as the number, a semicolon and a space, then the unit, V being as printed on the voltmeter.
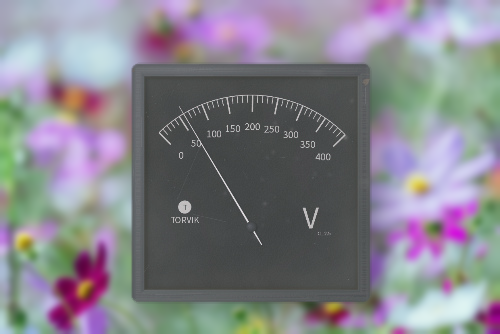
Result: 60; V
